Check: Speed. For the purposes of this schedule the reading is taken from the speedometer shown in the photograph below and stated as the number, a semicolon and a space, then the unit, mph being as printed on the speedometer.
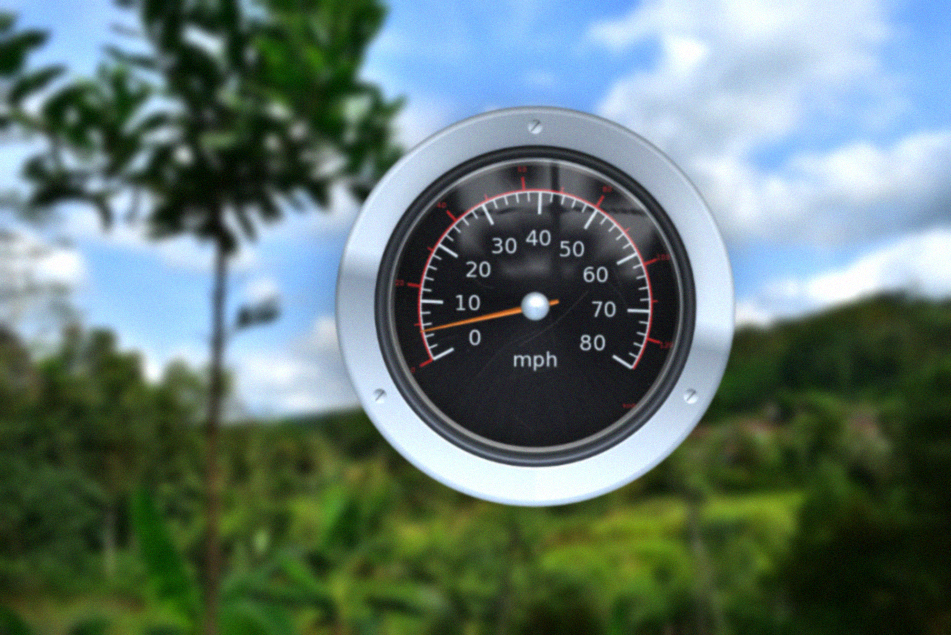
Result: 5; mph
